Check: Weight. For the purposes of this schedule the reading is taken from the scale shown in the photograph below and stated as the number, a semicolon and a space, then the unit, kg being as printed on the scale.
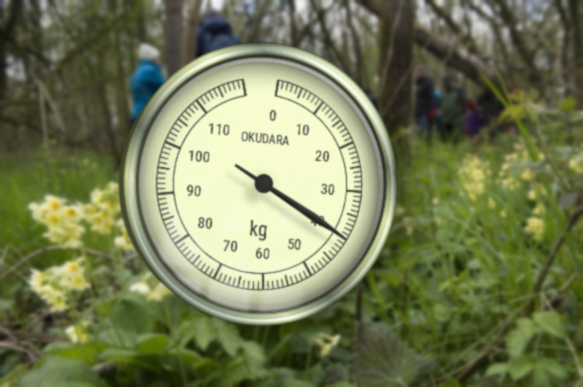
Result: 40; kg
